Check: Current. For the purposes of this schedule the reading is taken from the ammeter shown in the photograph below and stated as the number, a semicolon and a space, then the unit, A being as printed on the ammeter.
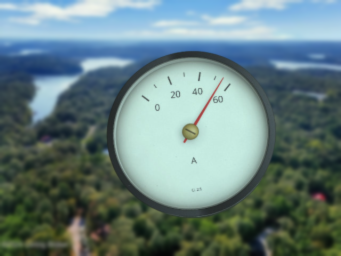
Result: 55; A
